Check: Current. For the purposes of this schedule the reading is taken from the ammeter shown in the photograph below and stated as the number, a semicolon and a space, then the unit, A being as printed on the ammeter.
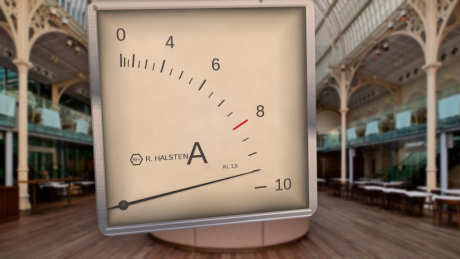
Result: 9.5; A
